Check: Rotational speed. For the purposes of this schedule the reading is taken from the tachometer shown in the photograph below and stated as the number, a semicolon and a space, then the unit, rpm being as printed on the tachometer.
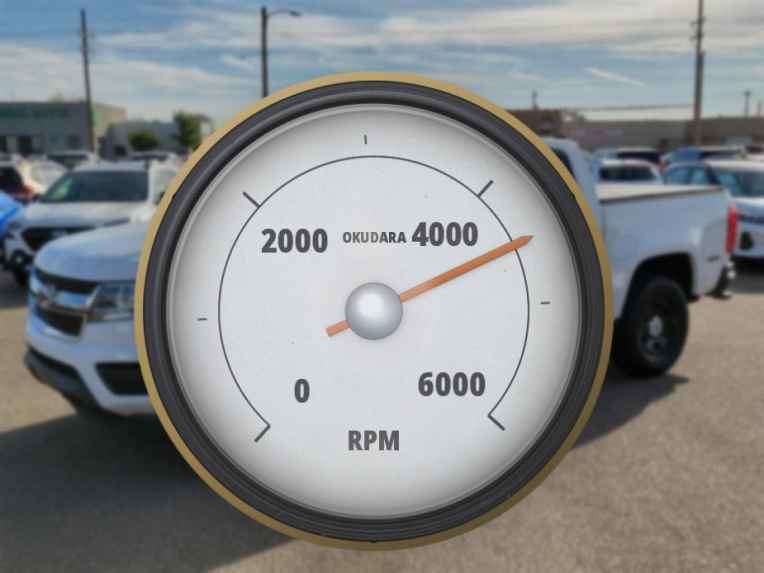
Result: 4500; rpm
